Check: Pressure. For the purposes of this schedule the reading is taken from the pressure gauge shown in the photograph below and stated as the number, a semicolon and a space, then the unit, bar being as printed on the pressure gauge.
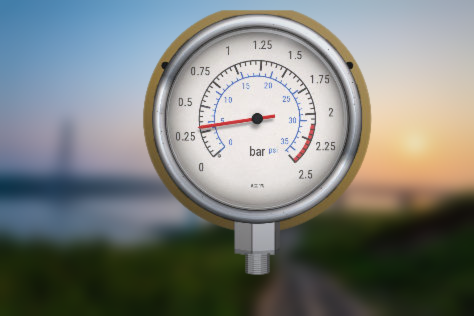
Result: 0.3; bar
